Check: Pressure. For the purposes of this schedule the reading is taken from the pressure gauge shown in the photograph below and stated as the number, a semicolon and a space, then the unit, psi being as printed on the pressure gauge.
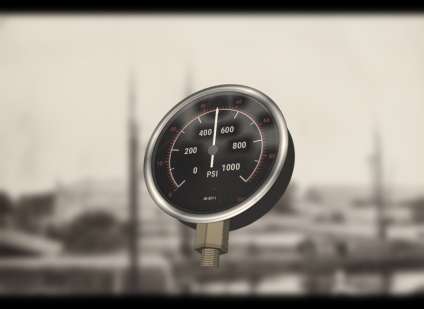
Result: 500; psi
